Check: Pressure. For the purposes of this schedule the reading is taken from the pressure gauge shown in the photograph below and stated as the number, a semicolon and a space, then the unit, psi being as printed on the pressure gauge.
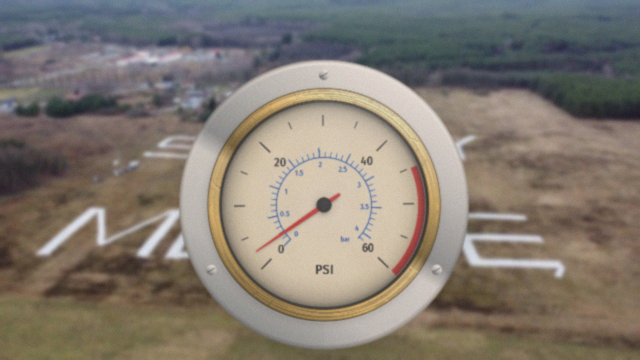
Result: 2.5; psi
